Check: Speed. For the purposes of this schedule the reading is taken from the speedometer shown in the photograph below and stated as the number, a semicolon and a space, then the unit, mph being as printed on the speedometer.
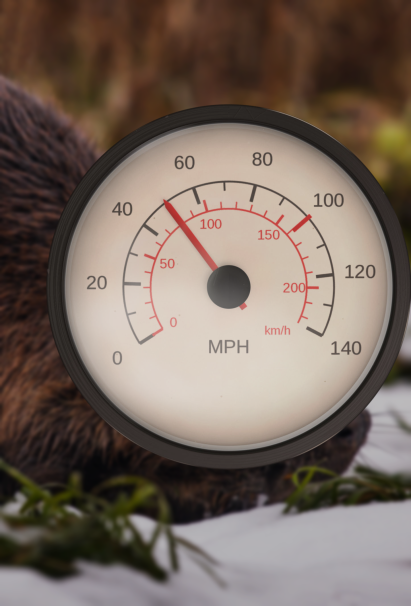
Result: 50; mph
